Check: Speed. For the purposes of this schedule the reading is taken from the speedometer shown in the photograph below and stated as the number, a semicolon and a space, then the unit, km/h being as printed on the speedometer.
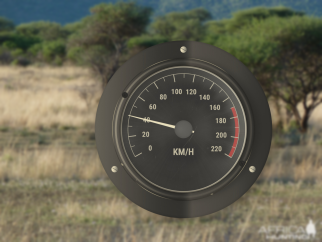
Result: 40; km/h
